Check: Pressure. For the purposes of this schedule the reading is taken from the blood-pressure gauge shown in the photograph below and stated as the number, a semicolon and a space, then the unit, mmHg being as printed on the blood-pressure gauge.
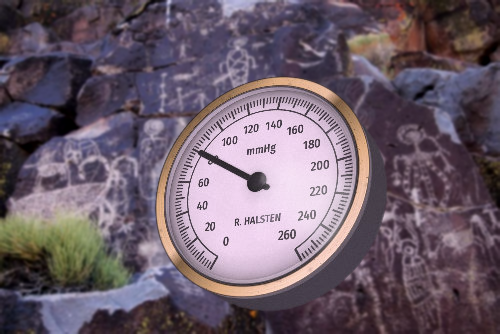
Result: 80; mmHg
